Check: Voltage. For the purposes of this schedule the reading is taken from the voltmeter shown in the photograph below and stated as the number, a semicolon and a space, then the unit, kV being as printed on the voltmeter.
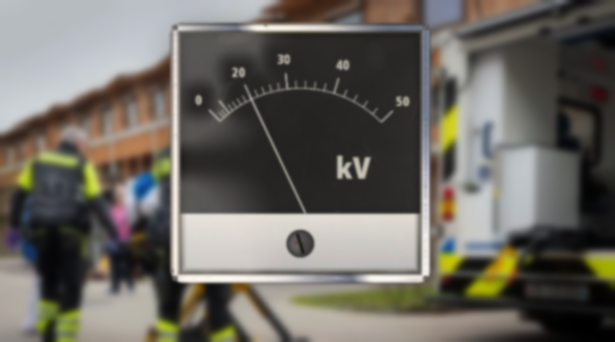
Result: 20; kV
